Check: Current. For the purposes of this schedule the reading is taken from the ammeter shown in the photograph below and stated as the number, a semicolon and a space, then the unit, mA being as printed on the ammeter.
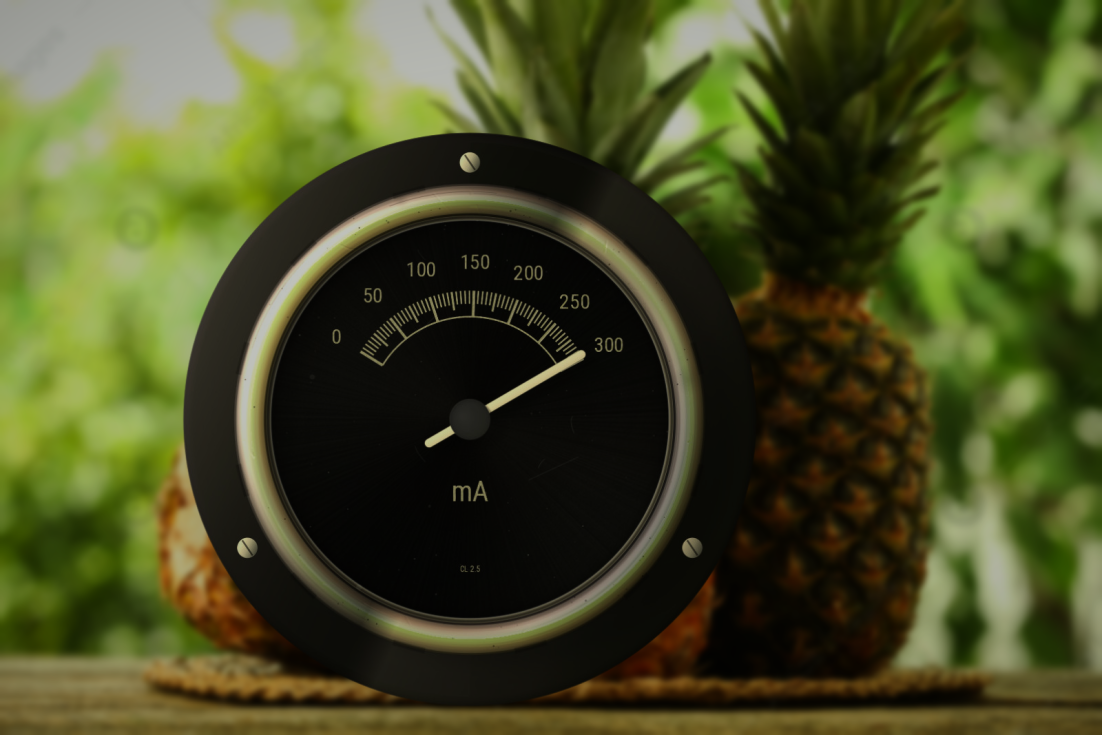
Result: 295; mA
